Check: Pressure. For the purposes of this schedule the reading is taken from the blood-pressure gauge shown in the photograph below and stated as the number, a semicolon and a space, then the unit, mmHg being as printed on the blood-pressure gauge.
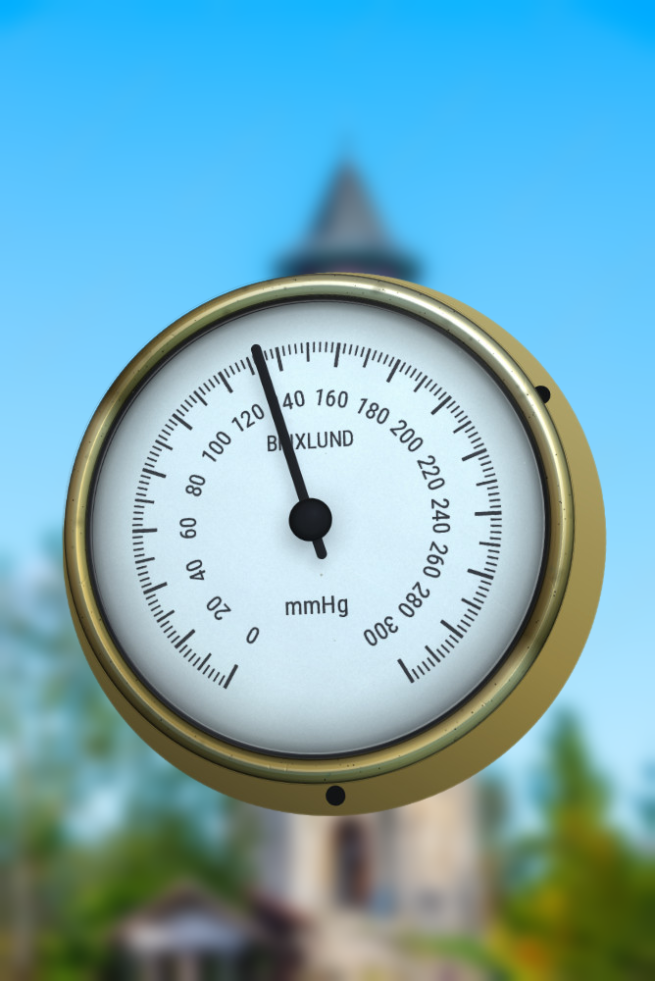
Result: 134; mmHg
